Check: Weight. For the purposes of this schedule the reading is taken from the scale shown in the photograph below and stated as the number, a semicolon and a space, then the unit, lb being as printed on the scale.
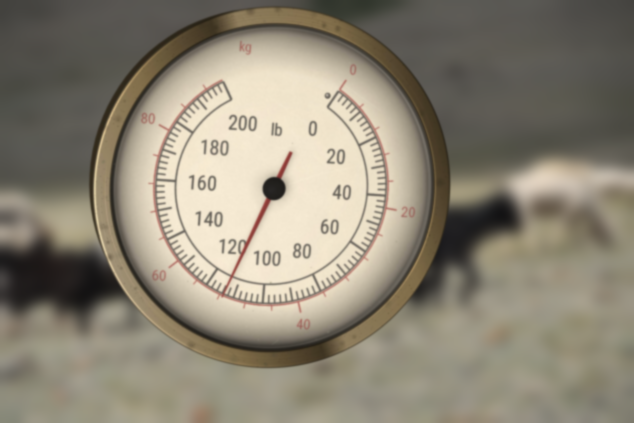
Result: 114; lb
